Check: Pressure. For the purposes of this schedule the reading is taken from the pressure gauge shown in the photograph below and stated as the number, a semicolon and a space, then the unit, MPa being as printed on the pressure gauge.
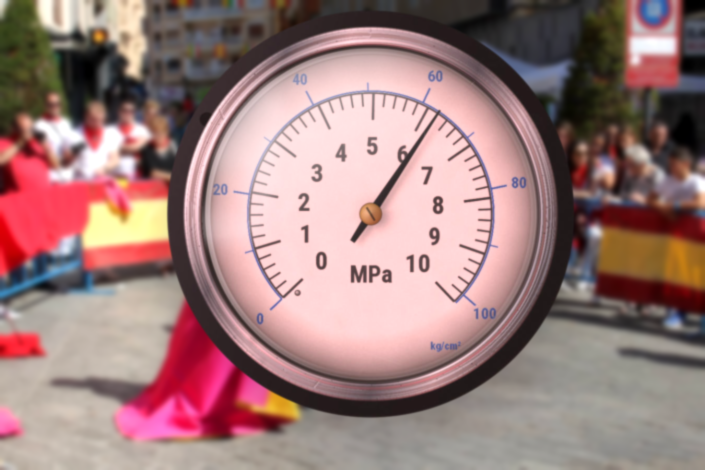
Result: 6.2; MPa
